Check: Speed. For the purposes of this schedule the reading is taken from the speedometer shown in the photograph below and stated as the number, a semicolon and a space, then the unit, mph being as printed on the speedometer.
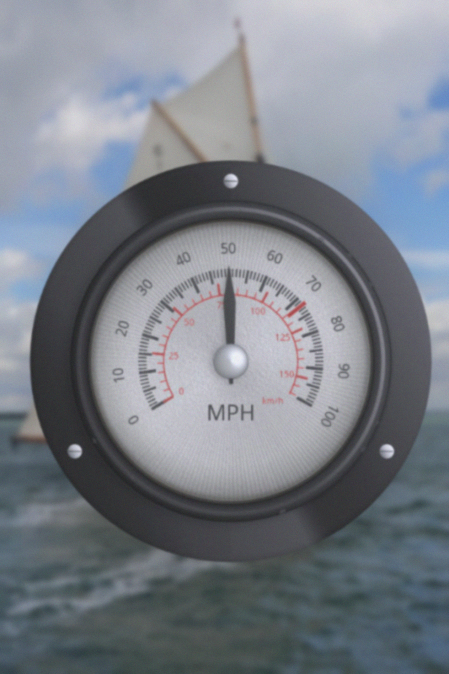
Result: 50; mph
